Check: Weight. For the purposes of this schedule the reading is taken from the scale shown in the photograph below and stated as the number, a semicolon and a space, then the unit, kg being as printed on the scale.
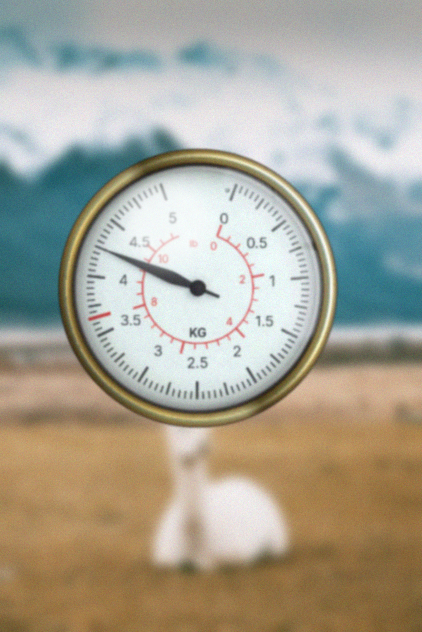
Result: 4.25; kg
